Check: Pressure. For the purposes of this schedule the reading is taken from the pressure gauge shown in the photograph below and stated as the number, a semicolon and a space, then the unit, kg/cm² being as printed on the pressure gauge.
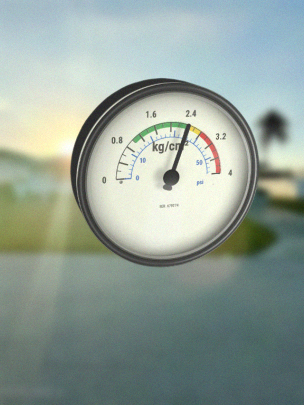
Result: 2.4; kg/cm²
